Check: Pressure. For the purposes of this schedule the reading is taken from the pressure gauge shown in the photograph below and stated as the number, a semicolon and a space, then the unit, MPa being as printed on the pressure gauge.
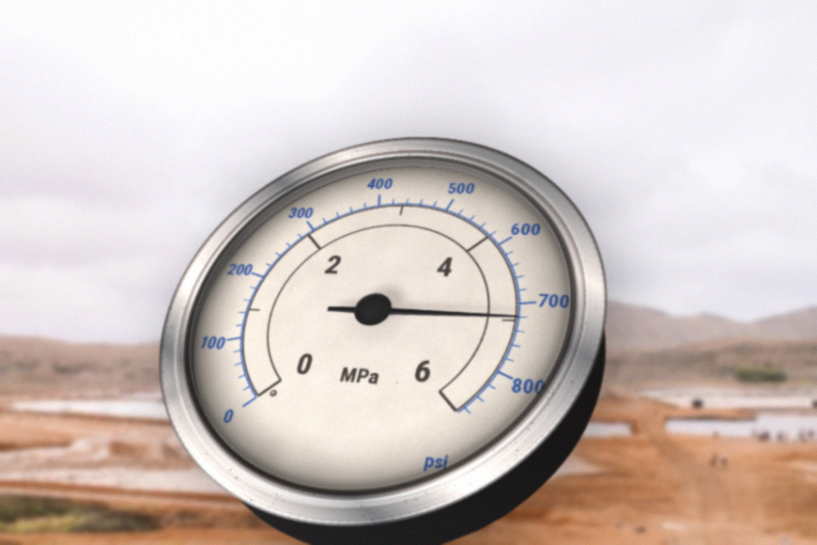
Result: 5; MPa
